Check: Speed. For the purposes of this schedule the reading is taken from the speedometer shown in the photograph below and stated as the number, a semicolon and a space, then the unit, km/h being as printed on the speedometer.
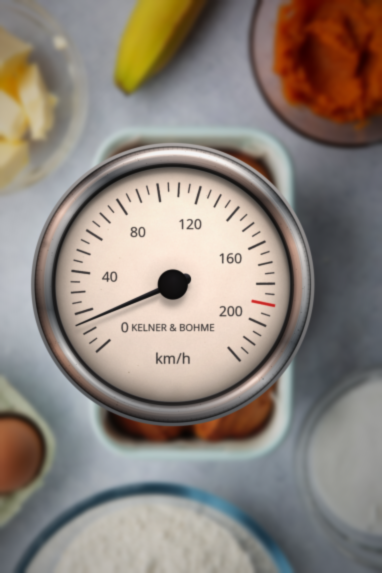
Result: 15; km/h
